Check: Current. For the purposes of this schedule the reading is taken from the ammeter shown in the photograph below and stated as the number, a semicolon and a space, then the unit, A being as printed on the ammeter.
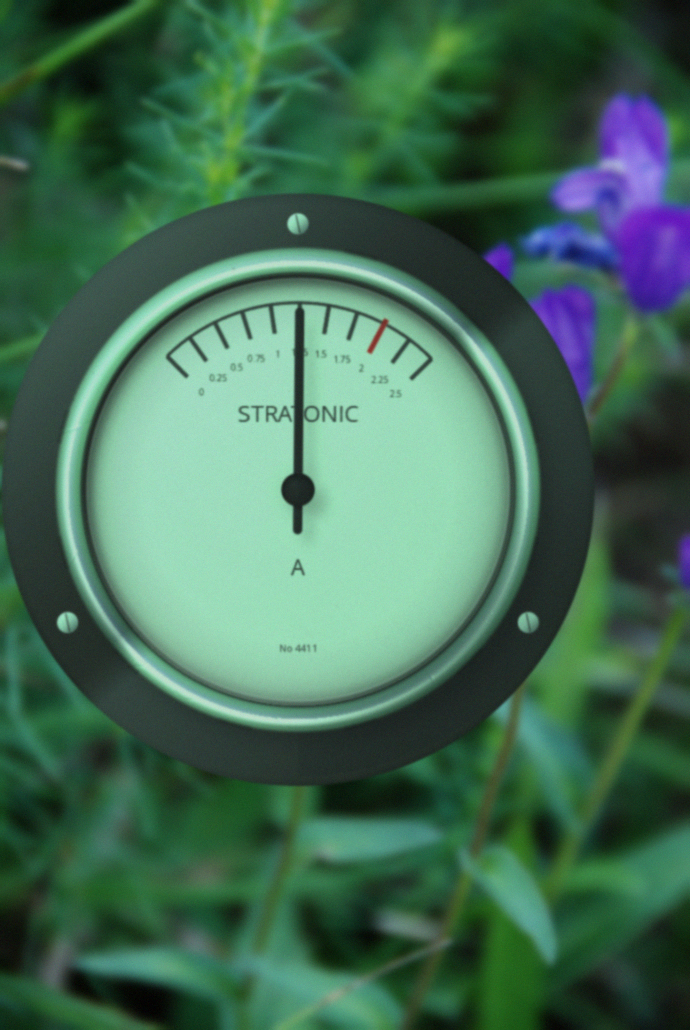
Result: 1.25; A
